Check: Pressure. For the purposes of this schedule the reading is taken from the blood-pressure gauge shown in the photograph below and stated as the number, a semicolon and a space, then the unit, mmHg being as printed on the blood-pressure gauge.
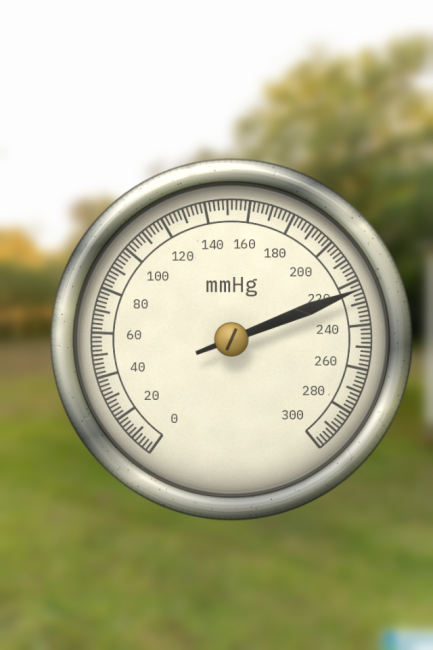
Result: 224; mmHg
